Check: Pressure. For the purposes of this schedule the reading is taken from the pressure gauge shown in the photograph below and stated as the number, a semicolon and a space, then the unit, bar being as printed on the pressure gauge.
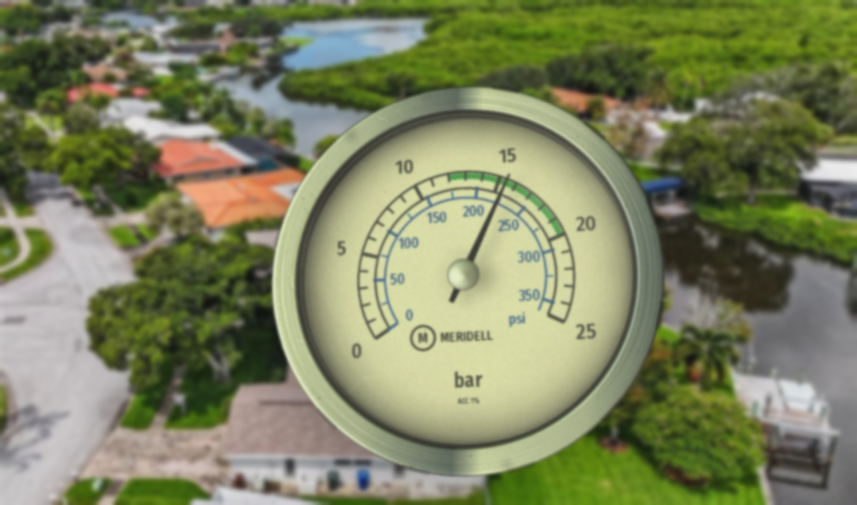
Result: 15.5; bar
